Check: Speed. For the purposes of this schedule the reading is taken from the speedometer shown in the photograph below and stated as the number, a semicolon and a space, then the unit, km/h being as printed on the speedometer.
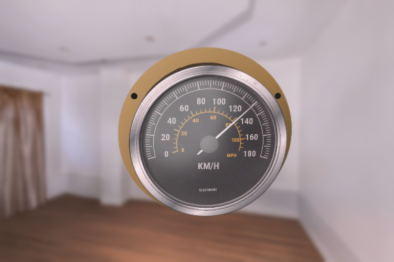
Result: 130; km/h
